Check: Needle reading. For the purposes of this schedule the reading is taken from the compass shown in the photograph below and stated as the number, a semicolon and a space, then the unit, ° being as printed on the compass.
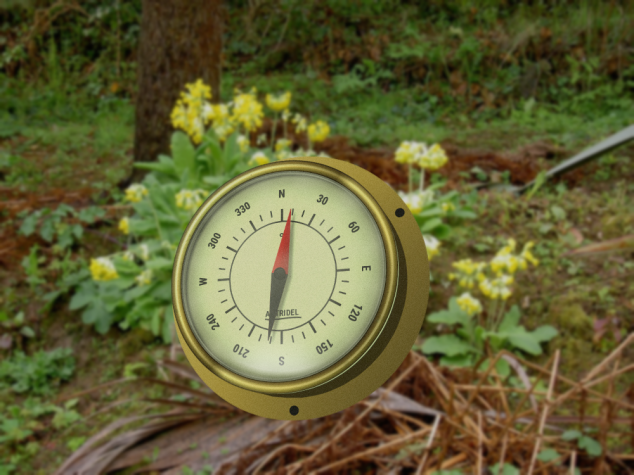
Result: 10; °
